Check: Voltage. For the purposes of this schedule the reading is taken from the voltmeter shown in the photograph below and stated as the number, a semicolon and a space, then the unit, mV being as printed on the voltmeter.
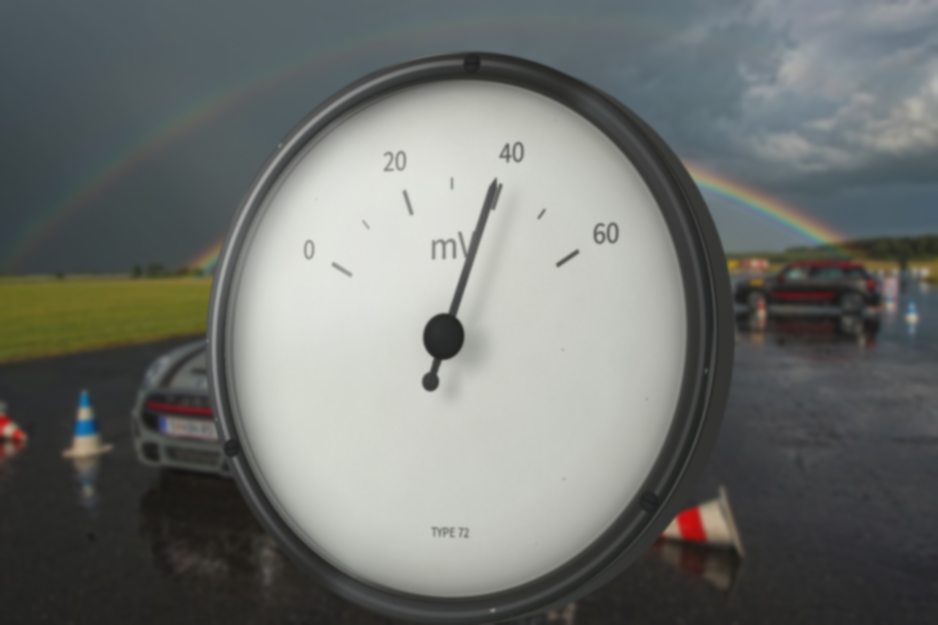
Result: 40; mV
